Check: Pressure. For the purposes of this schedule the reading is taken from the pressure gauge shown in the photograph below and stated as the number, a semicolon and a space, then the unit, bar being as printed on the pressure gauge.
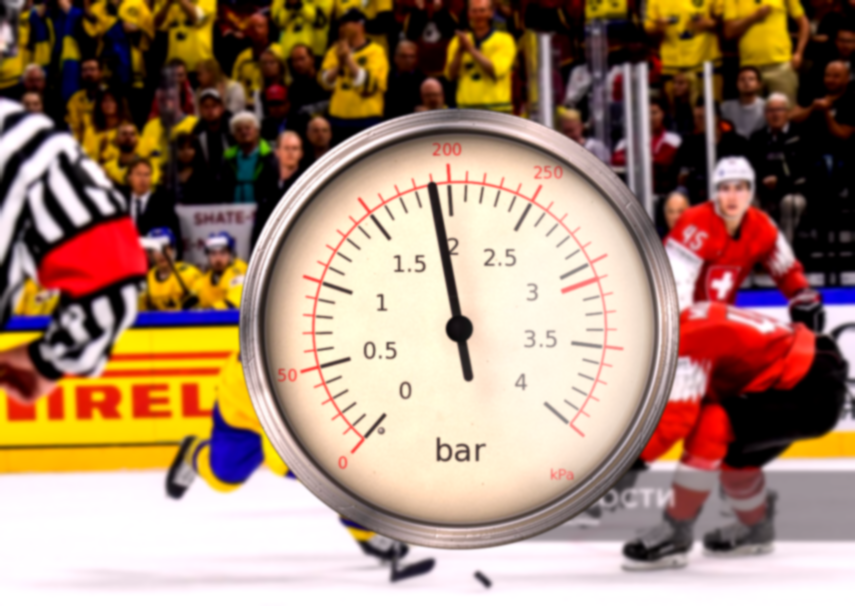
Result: 1.9; bar
